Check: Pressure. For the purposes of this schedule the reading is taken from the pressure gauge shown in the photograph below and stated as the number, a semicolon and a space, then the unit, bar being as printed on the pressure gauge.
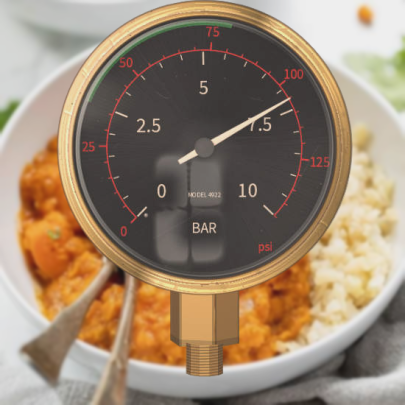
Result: 7.25; bar
